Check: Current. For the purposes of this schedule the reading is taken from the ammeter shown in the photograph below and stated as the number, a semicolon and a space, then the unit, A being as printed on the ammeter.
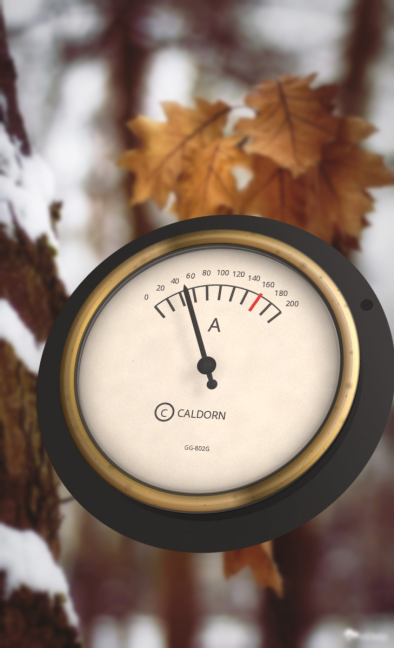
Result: 50; A
